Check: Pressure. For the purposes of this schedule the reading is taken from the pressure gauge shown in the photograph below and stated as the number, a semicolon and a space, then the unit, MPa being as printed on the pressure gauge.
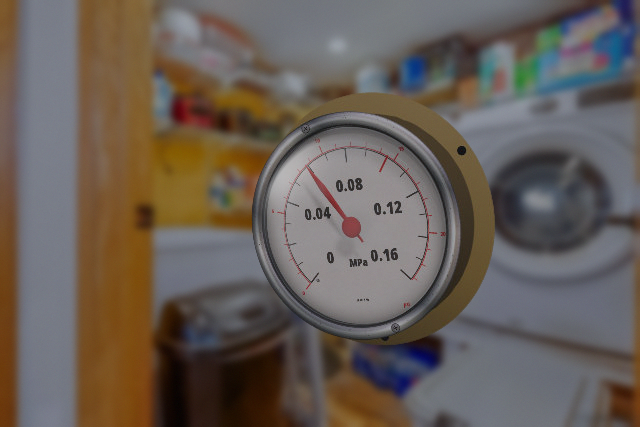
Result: 0.06; MPa
